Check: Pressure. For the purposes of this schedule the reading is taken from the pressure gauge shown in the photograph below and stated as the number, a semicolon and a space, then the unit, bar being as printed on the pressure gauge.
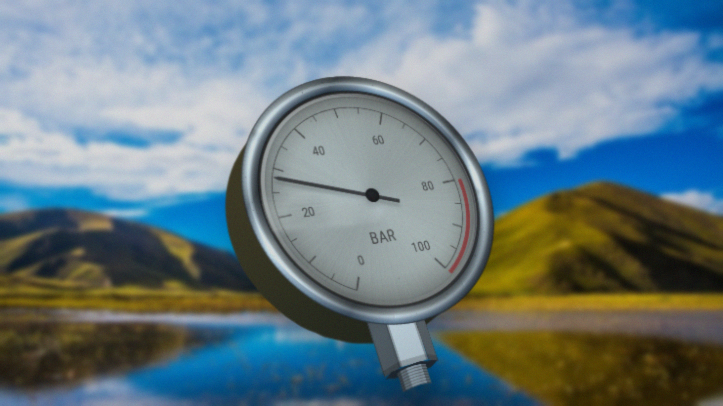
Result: 27.5; bar
